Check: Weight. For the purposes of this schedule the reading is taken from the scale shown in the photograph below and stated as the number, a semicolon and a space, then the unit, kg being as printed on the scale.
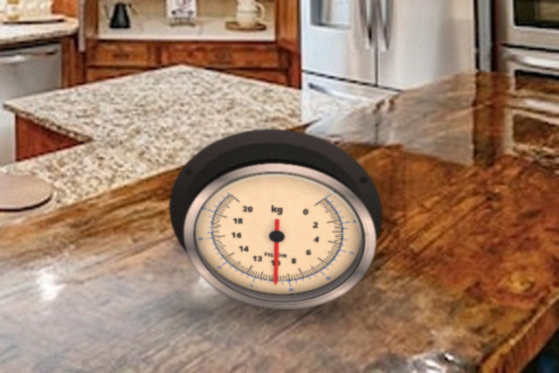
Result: 10; kg
